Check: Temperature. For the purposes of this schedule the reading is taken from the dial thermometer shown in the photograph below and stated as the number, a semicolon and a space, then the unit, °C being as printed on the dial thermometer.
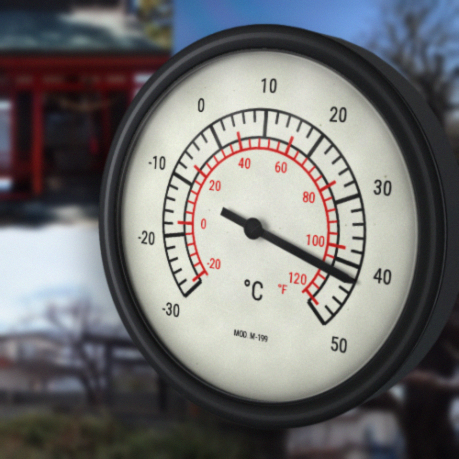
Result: 42; °C
